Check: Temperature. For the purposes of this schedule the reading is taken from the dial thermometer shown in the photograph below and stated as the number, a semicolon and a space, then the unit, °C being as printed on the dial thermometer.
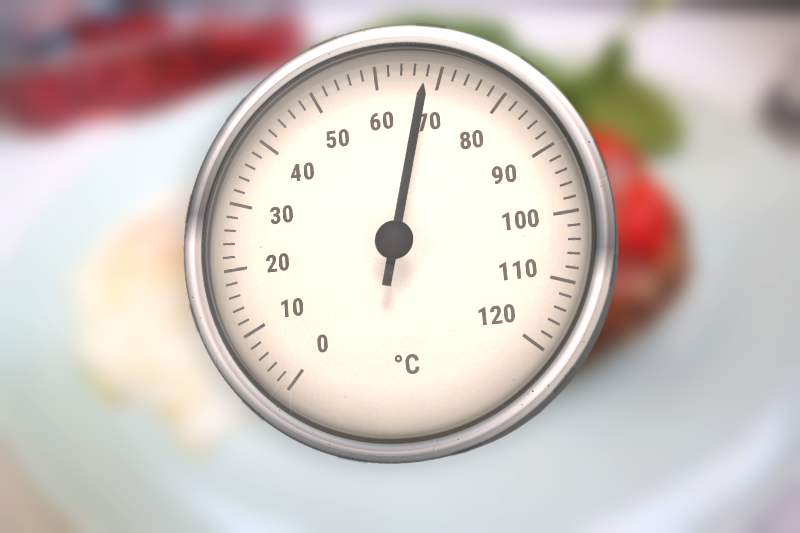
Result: 68; °C
